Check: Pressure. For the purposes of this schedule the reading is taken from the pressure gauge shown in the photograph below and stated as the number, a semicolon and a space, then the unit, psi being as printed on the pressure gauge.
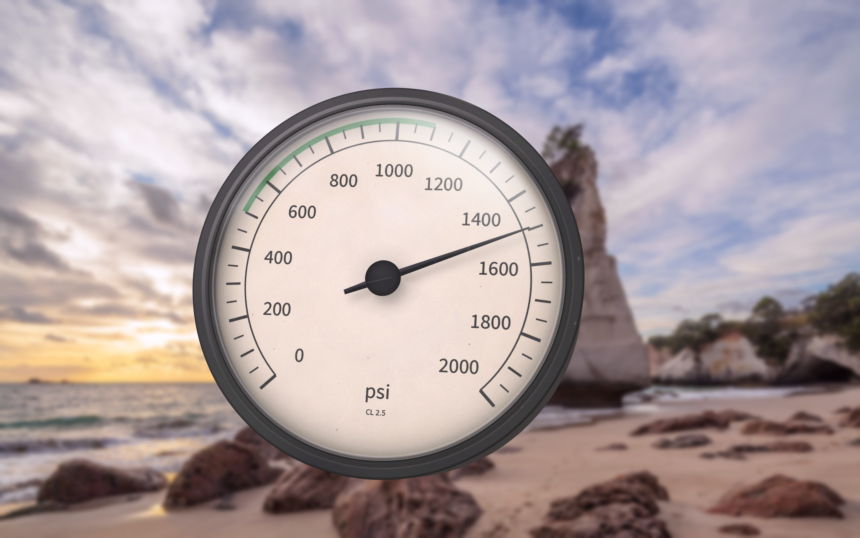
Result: 1500; psi
